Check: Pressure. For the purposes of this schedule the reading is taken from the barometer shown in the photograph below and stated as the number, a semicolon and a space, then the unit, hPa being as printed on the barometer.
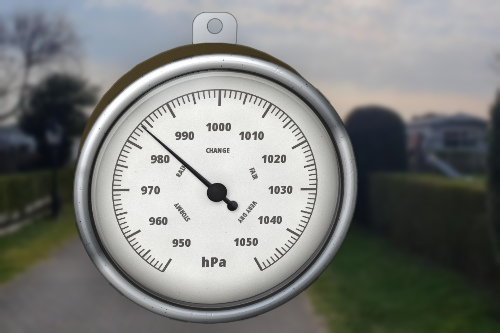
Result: 984; hPa
